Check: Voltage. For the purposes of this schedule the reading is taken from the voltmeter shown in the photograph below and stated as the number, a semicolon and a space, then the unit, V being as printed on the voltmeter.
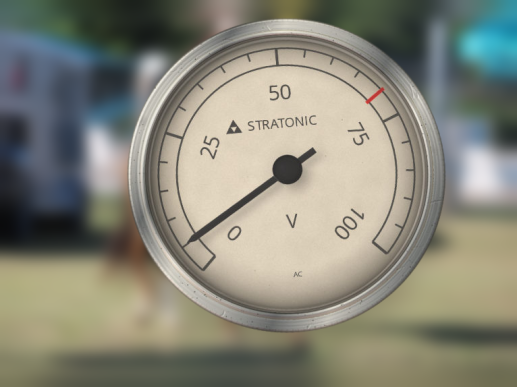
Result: 5; V
